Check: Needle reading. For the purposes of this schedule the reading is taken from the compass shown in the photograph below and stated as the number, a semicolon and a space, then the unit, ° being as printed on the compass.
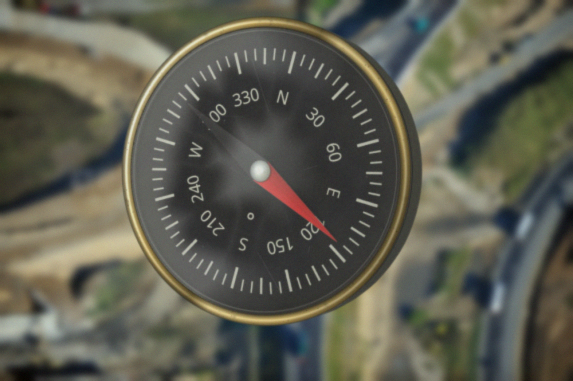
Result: 115; °
